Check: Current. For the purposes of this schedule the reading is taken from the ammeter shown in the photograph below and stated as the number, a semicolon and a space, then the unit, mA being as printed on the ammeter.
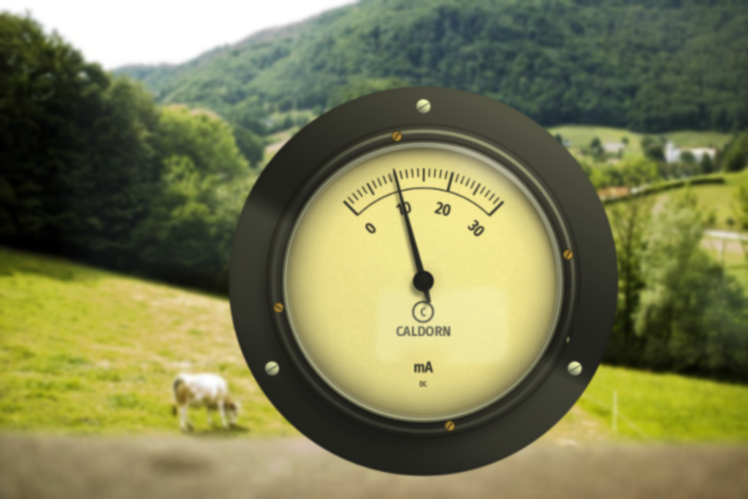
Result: 10; mA
